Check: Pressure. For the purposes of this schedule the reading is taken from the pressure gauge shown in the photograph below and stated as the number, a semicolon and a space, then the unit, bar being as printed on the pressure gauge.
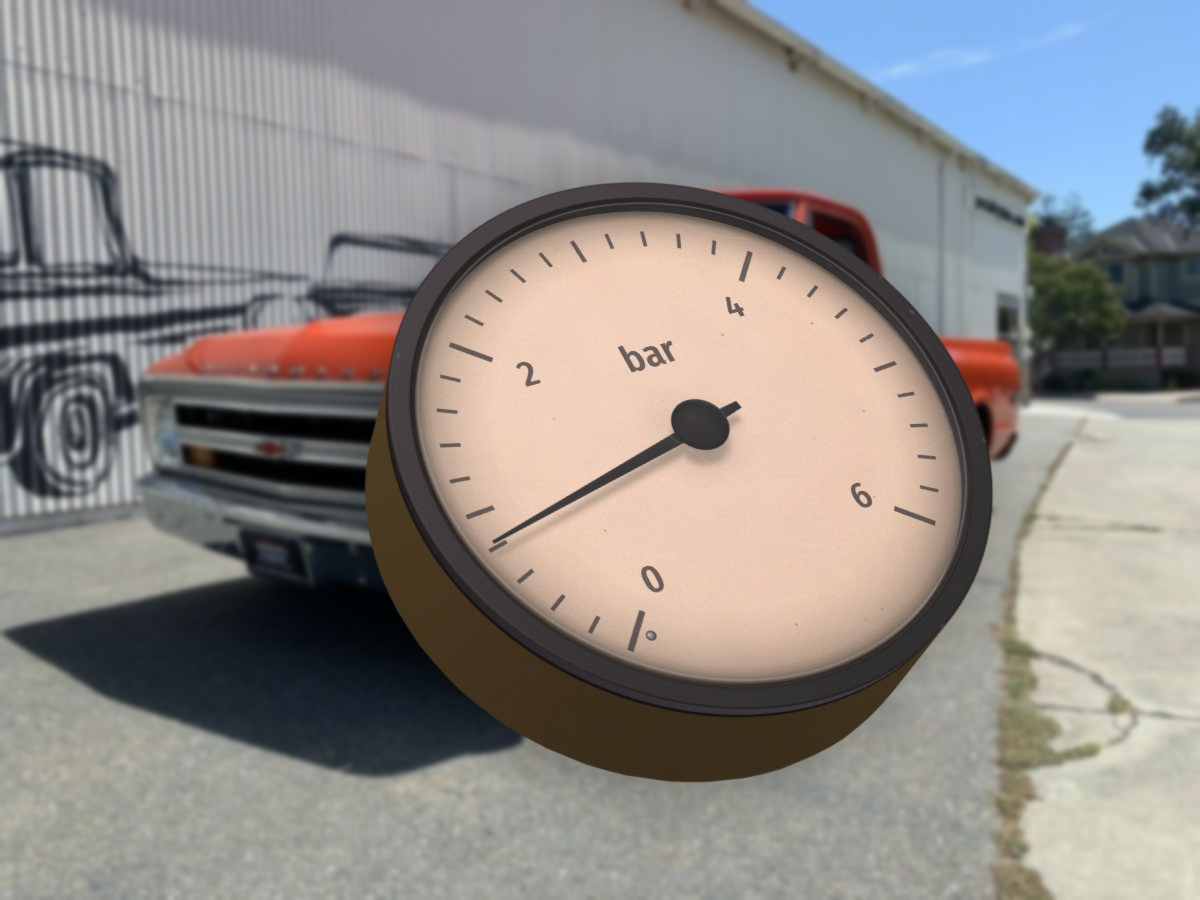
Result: 0.8; bar
